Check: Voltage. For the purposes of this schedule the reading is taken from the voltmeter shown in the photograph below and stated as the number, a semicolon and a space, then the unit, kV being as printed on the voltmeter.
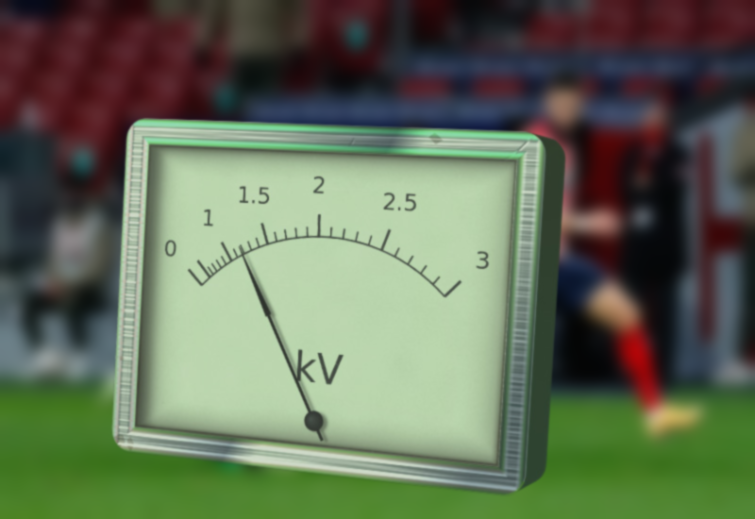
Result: 1.2; kV
